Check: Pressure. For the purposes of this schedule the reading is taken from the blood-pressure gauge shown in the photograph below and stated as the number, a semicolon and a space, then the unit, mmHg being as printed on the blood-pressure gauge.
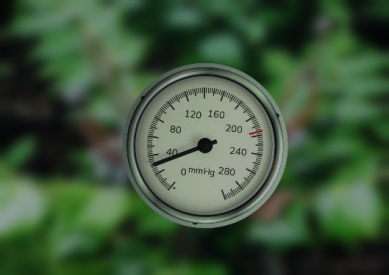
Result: 30; mmHg
